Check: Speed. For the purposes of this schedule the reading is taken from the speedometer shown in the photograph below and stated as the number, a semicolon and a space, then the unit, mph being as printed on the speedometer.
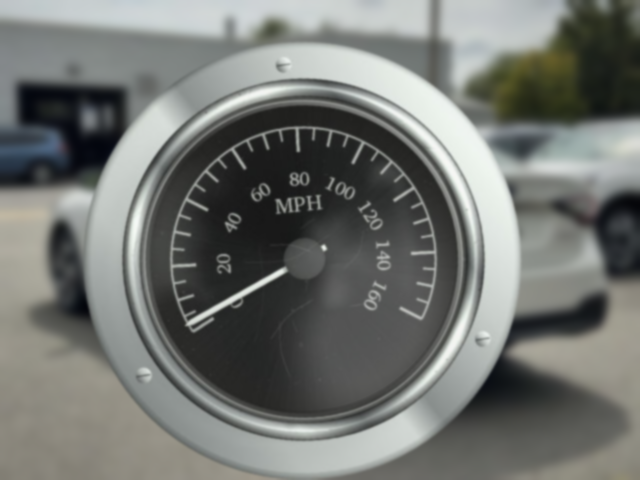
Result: 2.5; mph
